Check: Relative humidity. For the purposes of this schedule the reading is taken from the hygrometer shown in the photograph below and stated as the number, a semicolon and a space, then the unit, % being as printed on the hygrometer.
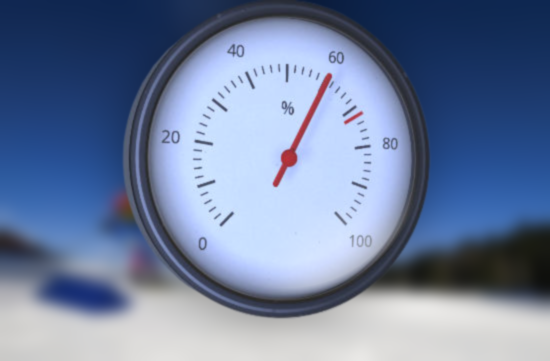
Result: 60; %
